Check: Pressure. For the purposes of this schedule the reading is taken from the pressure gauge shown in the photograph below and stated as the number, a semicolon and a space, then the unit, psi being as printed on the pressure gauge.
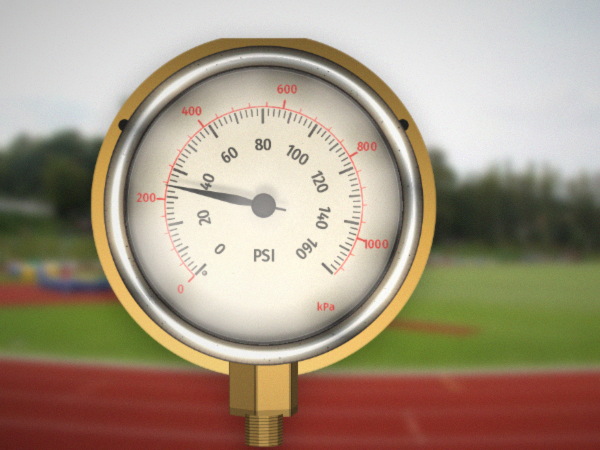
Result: 34; psi
